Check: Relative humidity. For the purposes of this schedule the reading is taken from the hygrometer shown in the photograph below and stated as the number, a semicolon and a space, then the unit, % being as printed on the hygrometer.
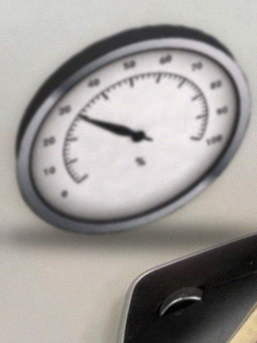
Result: 30; %
